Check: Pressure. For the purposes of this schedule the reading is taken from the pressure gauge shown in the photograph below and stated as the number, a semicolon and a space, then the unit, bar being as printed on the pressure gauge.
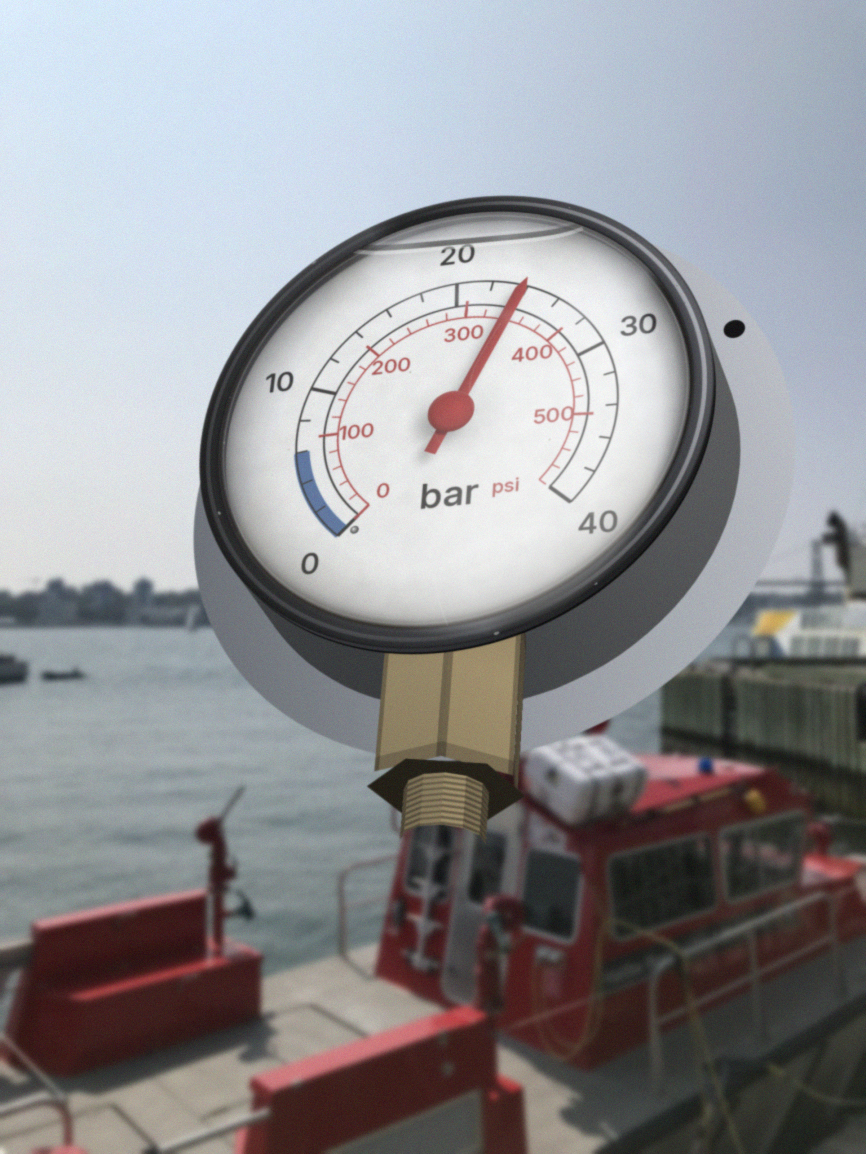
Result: 24; bar
